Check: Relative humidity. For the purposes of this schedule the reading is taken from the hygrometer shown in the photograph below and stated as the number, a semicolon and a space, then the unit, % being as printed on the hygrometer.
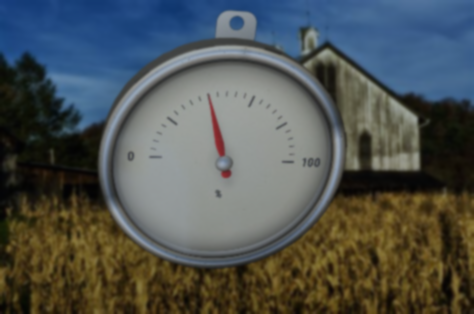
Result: 40; %
